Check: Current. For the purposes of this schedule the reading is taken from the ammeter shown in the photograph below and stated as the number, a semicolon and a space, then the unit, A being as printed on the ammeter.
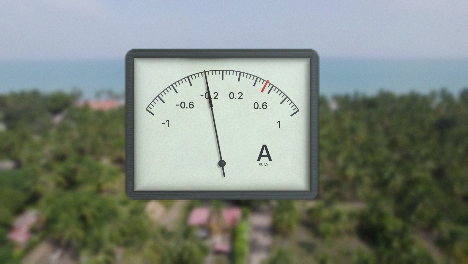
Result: -0.2; A
